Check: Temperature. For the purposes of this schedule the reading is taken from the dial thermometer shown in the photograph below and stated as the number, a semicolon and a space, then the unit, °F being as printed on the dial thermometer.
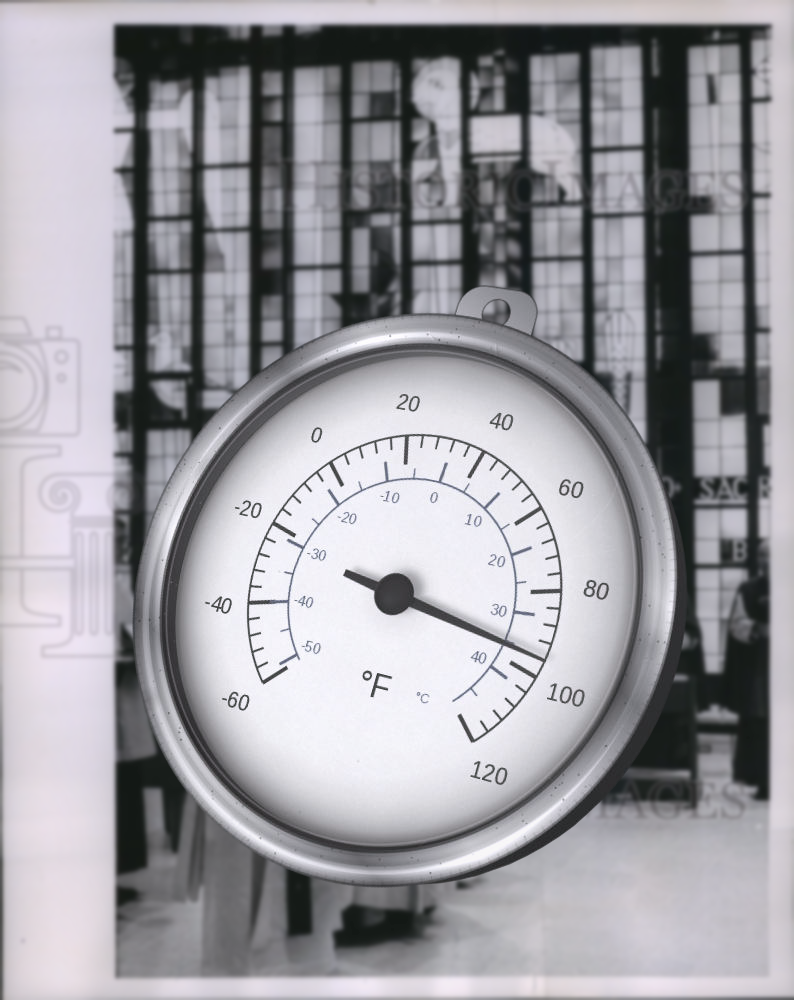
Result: 96; °F
